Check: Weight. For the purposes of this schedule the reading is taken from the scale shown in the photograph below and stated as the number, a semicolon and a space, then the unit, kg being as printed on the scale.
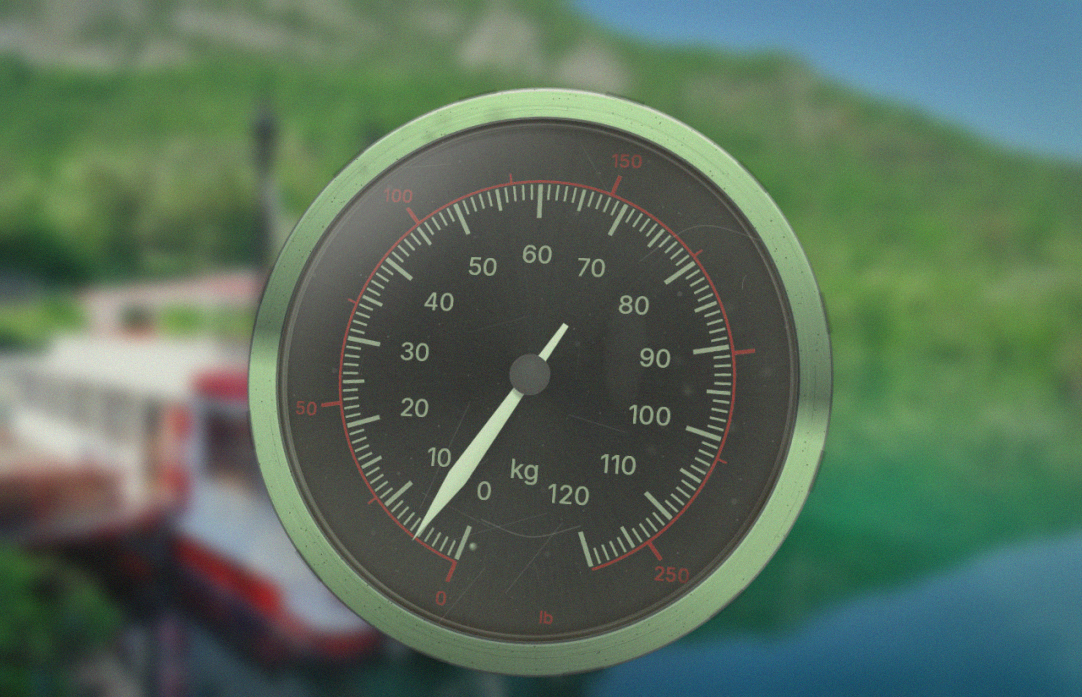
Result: 5; kg
